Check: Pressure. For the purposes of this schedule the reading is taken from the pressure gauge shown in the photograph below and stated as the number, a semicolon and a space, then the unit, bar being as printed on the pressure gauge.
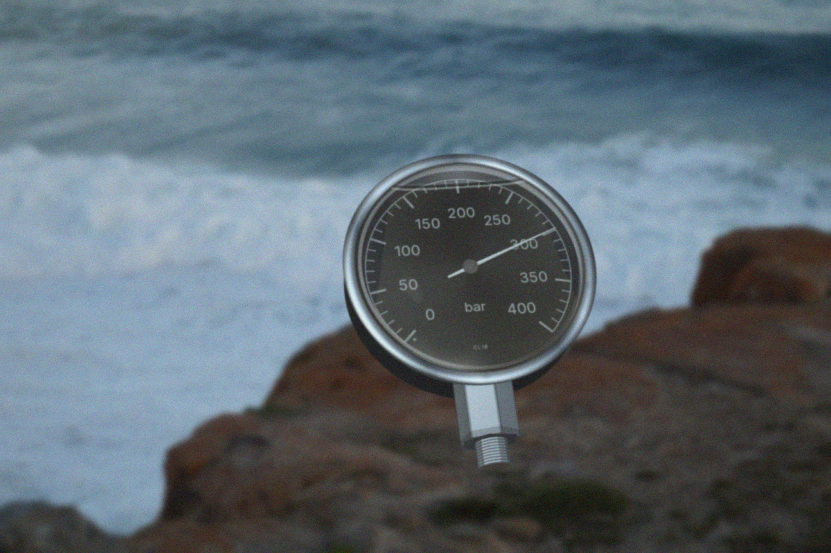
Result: 300; bar
